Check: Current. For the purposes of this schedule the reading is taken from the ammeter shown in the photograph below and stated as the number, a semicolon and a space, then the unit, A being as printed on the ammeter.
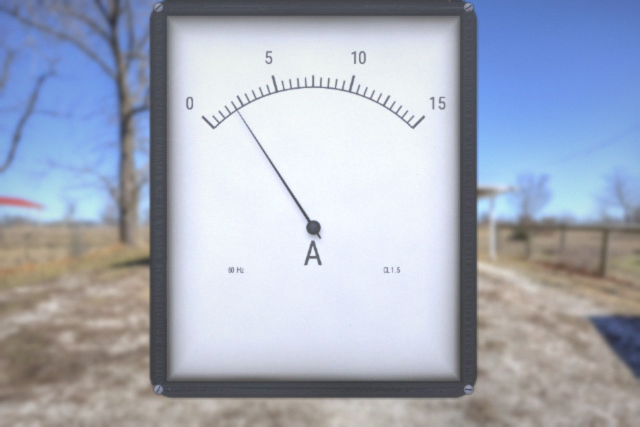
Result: 2; A
